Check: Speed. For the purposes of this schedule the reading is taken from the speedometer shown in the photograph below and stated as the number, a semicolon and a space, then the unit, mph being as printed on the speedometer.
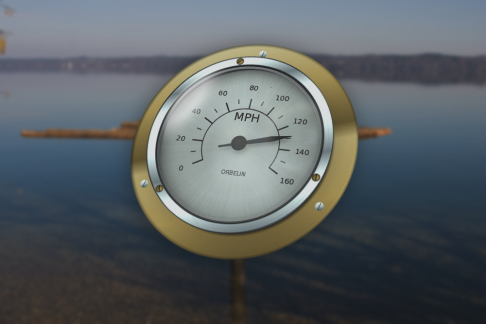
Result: 130; mph
